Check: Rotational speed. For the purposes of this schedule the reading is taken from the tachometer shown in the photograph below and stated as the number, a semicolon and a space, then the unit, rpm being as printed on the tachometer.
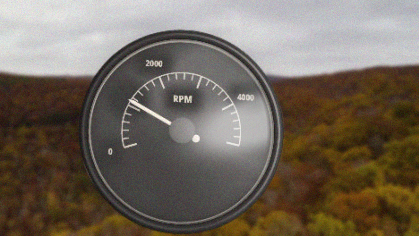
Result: 1100; rpm
